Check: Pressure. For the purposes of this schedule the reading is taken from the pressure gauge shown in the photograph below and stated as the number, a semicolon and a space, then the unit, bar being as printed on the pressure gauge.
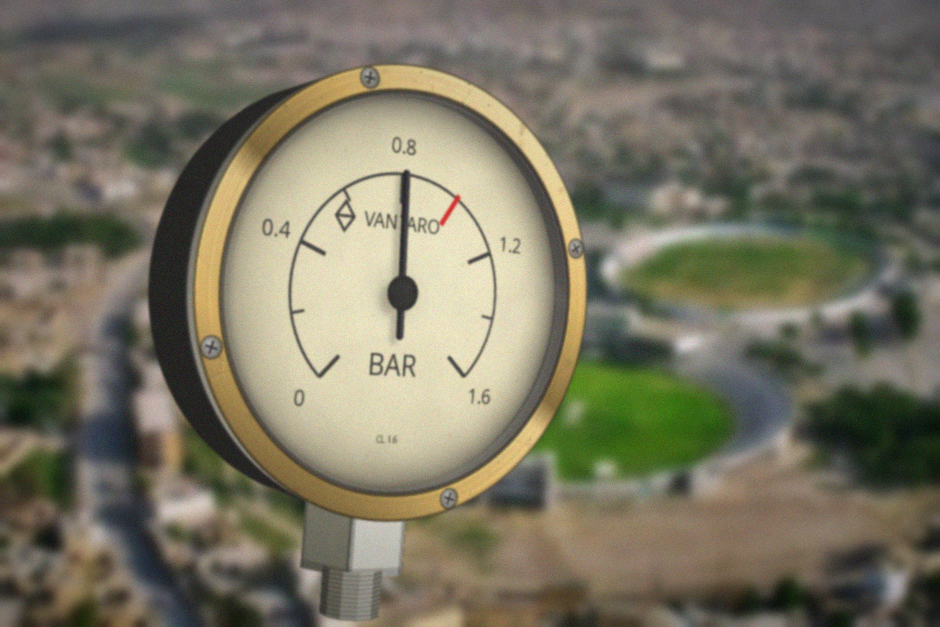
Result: 0.8; bar
